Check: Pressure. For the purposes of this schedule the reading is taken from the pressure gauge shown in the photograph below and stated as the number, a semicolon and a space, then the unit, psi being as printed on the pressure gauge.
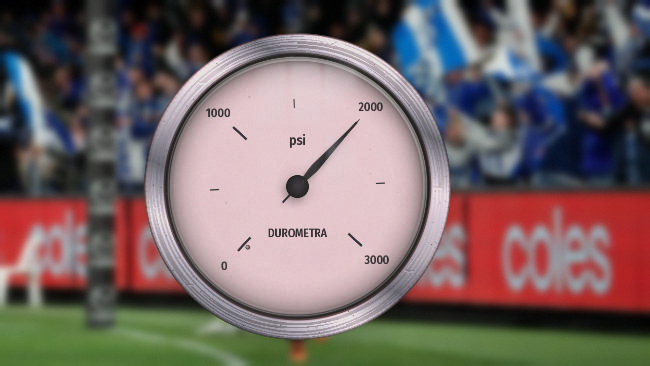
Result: 2000; psi
